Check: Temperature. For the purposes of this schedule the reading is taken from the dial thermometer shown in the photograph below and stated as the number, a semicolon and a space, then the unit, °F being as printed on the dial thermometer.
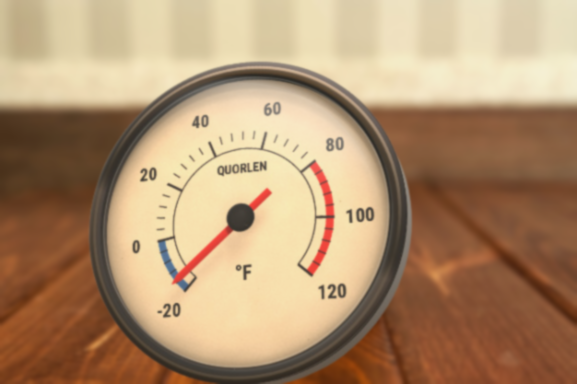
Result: -16; °F
